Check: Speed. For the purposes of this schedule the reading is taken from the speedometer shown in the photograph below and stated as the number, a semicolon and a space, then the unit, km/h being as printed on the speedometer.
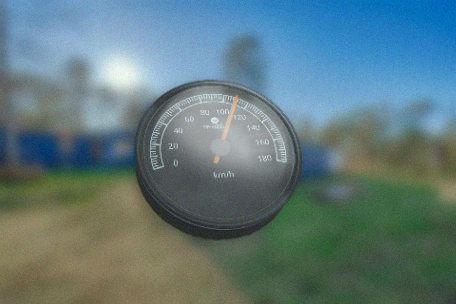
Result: 110; km/h
